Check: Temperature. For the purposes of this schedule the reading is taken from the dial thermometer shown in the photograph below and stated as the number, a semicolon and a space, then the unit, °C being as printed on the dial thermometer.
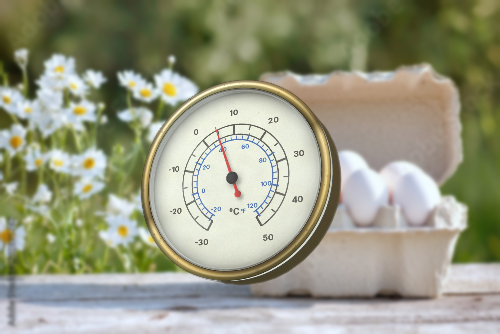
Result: 5; °C
